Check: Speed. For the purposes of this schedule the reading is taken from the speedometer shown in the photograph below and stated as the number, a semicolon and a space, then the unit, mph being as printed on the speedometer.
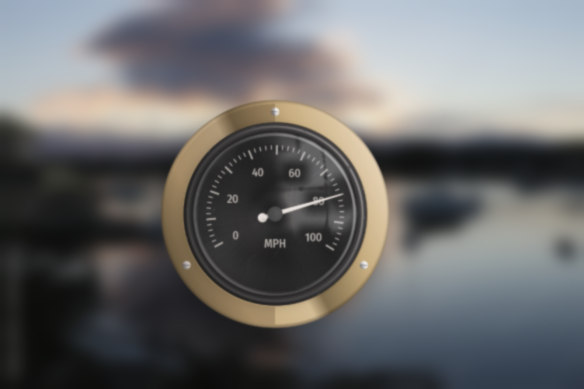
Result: 80; mph
